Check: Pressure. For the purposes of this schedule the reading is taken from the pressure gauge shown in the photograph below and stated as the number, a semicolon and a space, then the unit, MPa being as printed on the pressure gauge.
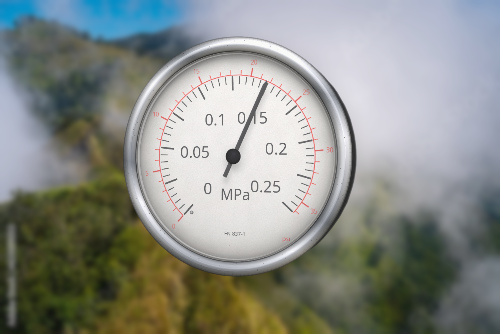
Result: 0.15; MPa
